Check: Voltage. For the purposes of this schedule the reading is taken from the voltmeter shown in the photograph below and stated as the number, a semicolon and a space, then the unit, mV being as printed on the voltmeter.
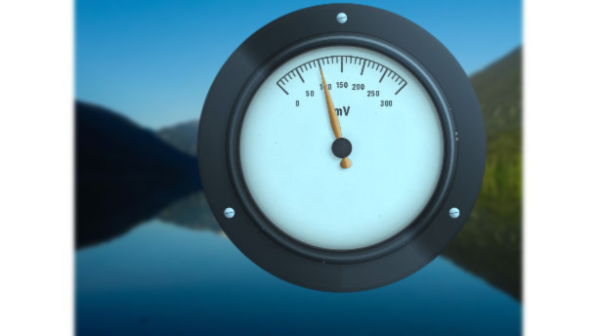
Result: 100; mV
